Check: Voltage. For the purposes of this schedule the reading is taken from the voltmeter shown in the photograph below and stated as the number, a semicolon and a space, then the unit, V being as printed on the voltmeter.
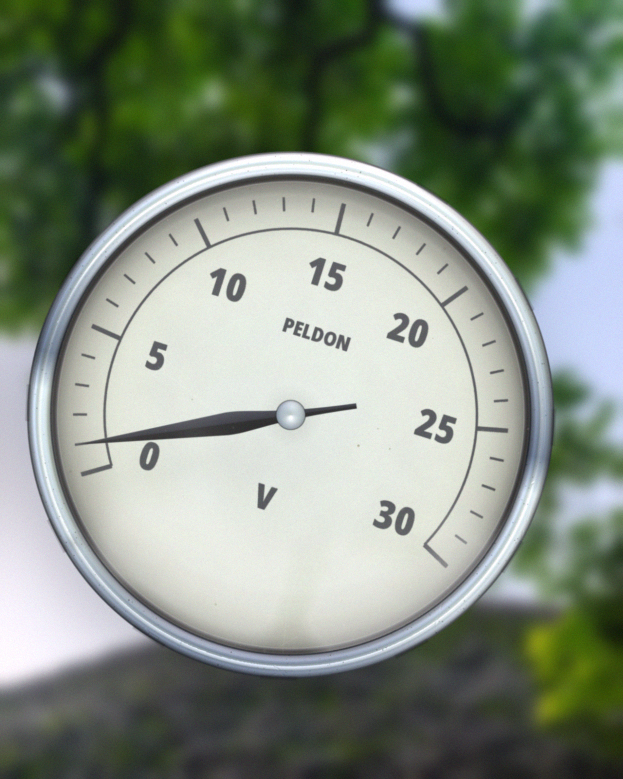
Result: 1; V
